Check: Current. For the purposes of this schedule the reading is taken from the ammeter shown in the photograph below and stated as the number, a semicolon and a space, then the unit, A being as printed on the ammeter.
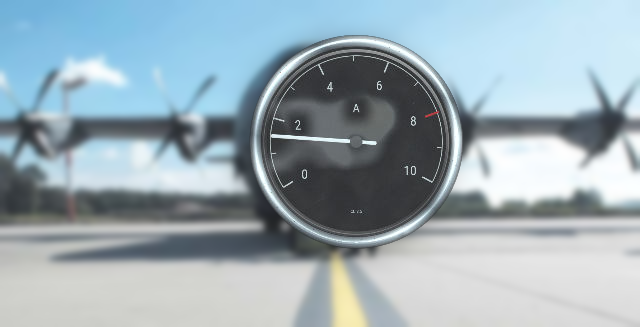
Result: 1.5; A
